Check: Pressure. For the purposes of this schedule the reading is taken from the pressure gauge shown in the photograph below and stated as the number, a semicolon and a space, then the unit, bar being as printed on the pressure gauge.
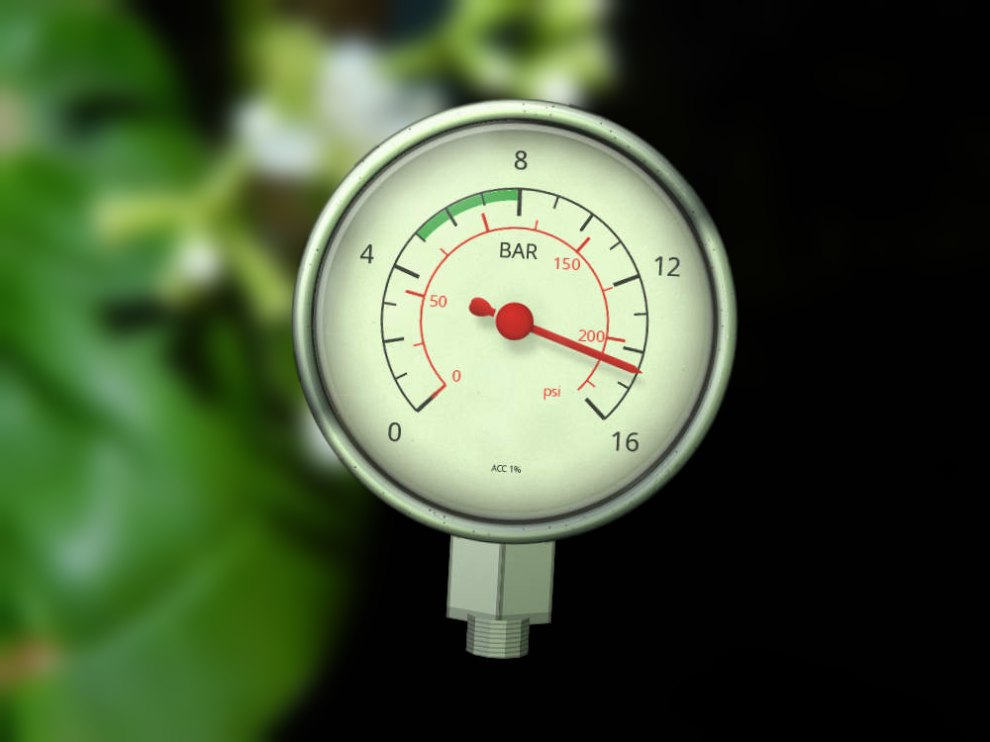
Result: 14.5; bar
